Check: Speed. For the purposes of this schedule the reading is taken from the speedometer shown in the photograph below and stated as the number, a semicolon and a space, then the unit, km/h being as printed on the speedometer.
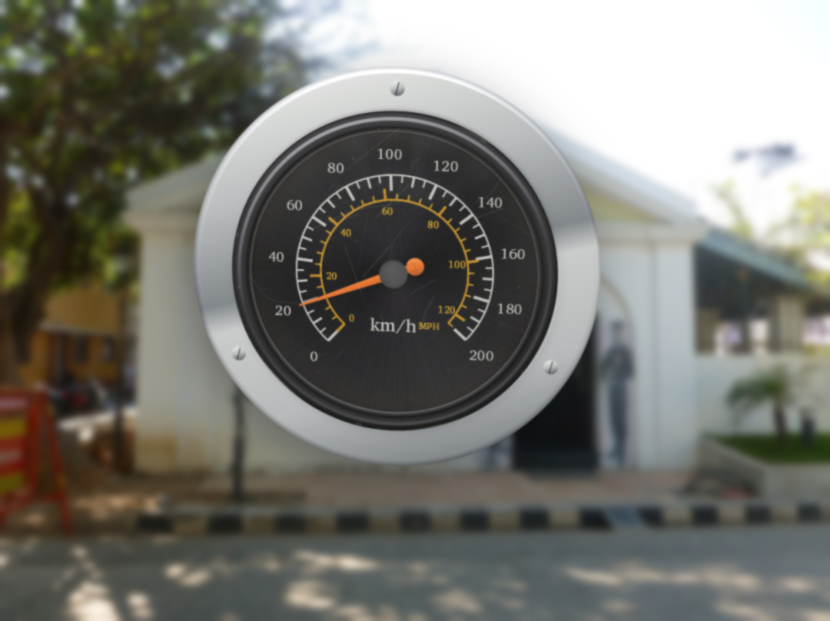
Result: 20; km/h
